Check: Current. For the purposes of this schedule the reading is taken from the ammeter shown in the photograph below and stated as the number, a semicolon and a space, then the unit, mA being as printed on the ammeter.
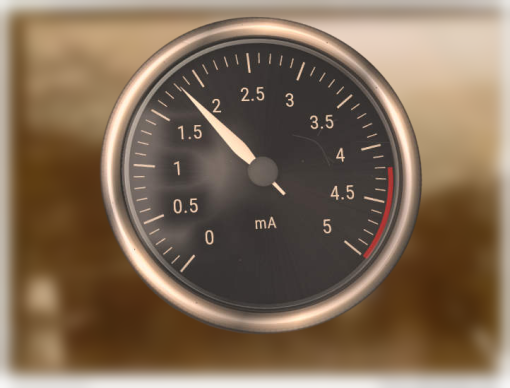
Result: 1.8; mA
